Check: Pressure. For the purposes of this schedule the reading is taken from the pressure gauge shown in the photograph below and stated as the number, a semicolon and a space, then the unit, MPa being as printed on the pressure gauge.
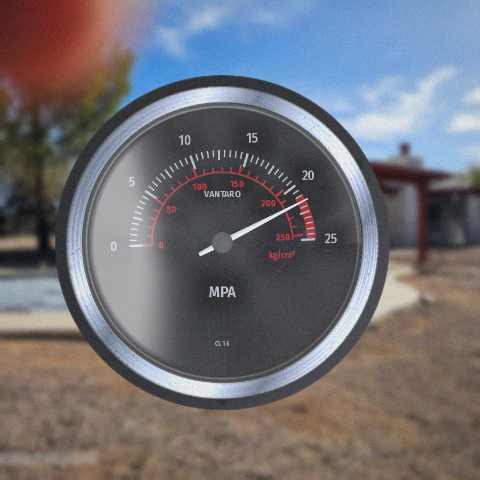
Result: 21.5; MPa
